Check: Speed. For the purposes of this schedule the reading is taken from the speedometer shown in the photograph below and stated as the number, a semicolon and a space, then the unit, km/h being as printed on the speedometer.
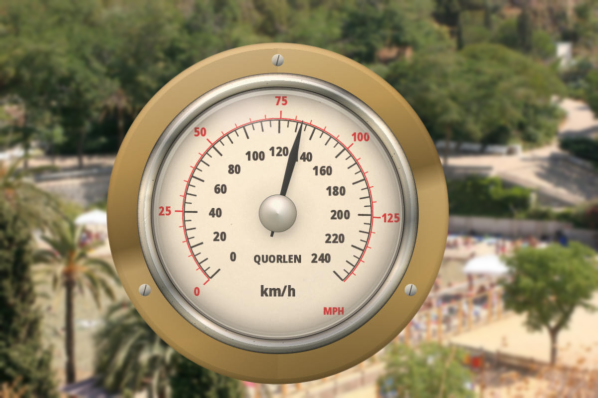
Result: 132.5; km/h
